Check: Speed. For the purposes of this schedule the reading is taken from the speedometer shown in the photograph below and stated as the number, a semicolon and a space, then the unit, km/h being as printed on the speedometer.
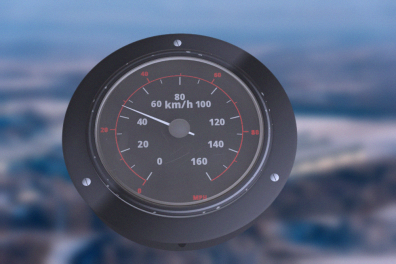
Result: 45; km/h
